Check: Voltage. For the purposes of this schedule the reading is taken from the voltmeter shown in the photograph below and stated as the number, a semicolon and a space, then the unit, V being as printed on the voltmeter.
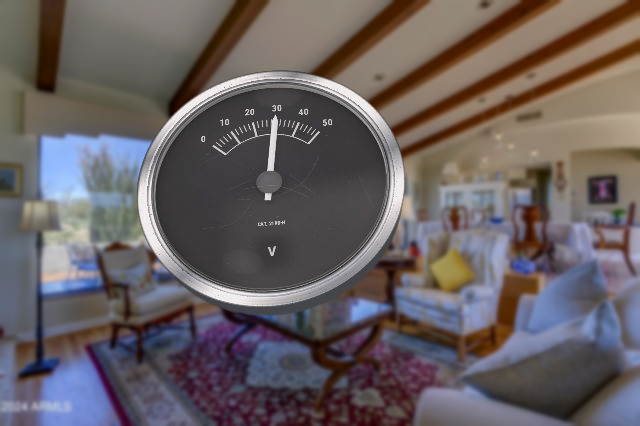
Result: 30; V
